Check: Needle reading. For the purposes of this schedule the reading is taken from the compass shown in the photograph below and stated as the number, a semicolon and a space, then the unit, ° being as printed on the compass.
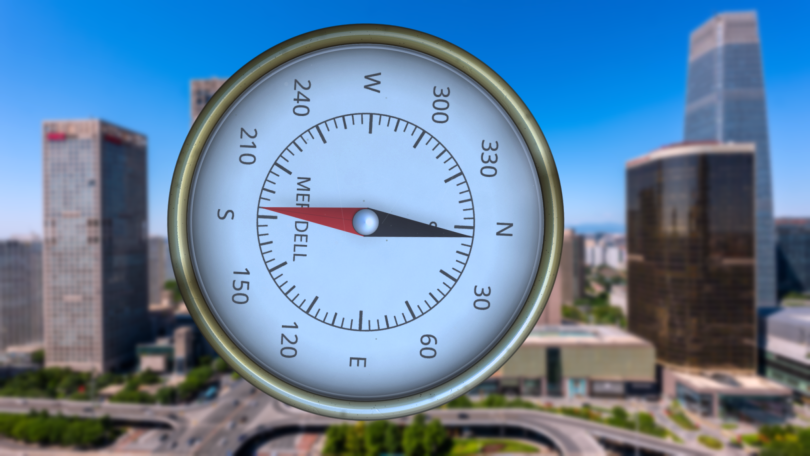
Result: 185; °
